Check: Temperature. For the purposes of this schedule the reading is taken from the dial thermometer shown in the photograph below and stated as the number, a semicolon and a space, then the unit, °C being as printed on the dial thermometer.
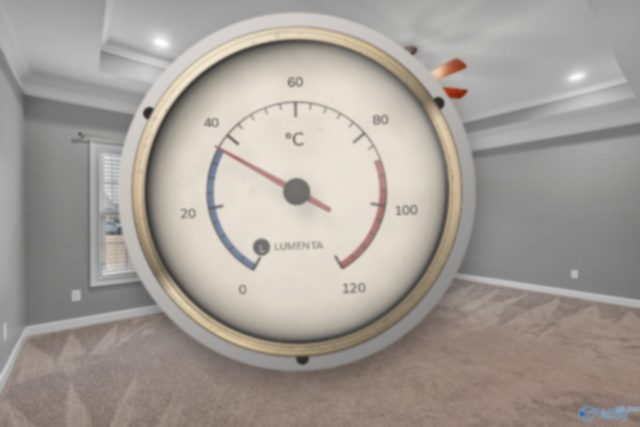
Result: 36; °C
